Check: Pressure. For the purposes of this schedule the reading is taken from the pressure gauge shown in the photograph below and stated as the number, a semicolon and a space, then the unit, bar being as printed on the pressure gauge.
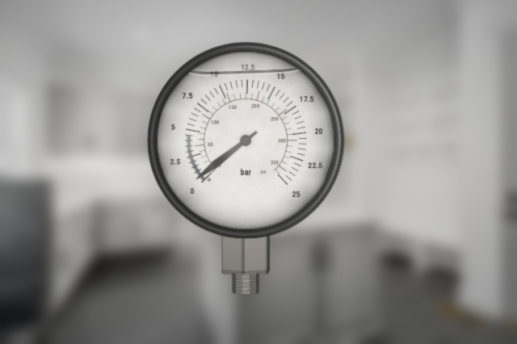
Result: 0.5; bar
